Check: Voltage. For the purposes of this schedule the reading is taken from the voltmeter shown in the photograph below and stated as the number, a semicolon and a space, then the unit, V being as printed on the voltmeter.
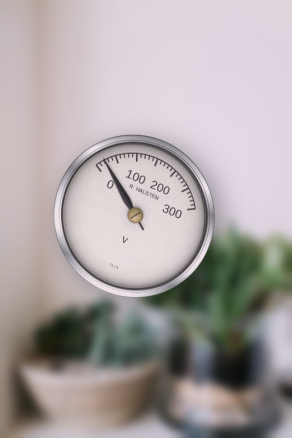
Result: 20; V
